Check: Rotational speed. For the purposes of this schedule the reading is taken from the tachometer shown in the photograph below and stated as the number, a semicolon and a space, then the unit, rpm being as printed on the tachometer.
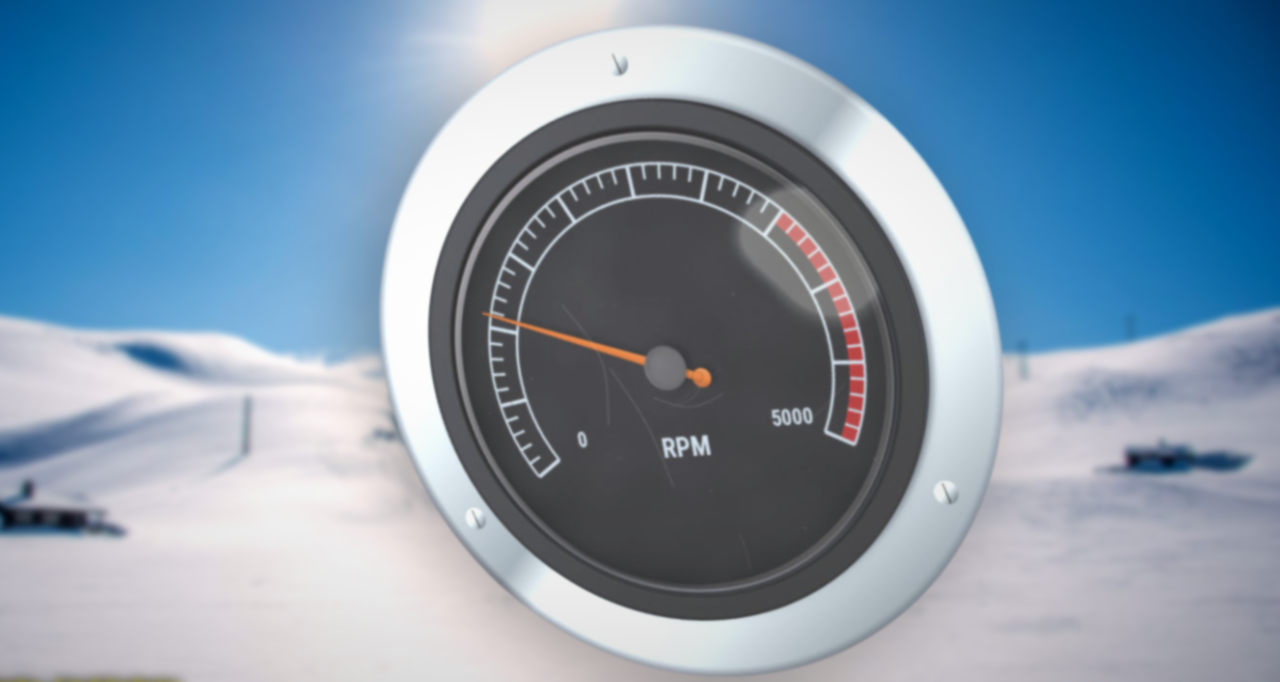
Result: 1100; rpm
